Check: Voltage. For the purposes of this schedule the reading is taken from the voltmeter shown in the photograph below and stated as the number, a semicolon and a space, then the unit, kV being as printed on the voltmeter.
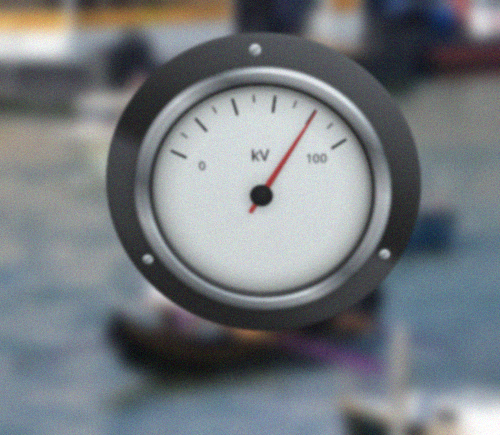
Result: 80; kV
